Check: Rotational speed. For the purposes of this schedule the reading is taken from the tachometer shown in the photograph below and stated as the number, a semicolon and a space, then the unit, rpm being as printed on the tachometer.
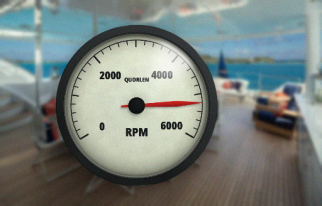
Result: 5200; rpm
